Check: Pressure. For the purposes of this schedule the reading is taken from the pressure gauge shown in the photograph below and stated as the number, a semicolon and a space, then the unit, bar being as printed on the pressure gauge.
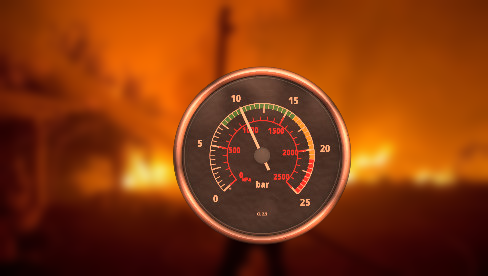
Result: 10; bar
